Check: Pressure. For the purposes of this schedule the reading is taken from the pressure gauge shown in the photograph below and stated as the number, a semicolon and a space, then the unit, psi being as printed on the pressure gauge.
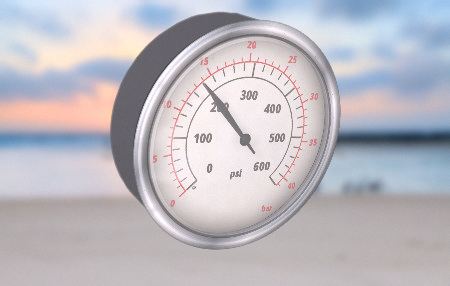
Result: 200; psi
